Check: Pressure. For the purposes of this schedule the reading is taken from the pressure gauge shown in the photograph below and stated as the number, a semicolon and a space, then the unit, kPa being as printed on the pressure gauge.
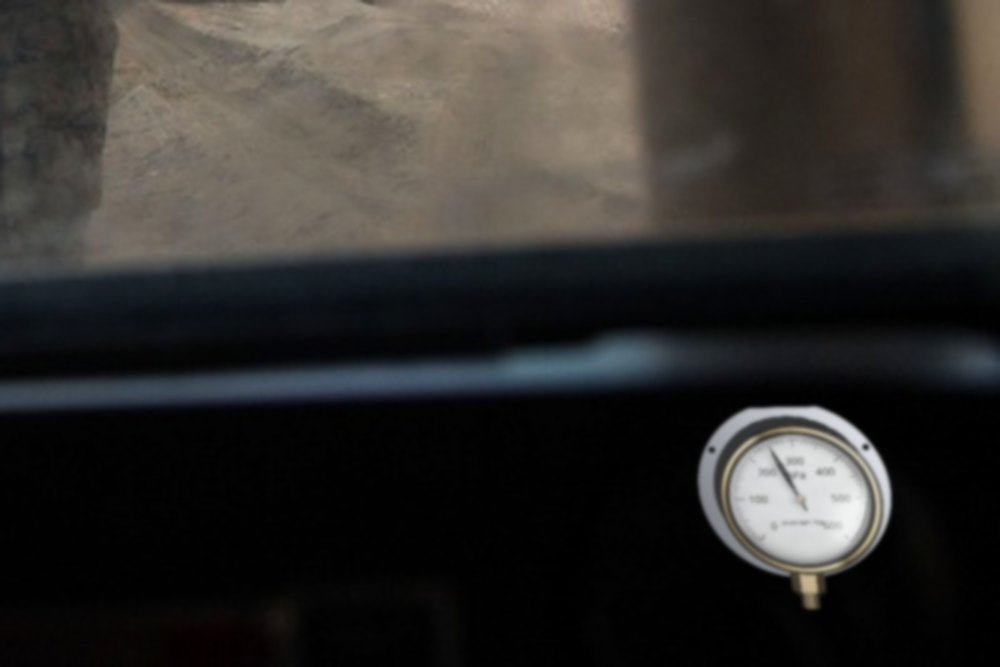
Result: 250; kPa
